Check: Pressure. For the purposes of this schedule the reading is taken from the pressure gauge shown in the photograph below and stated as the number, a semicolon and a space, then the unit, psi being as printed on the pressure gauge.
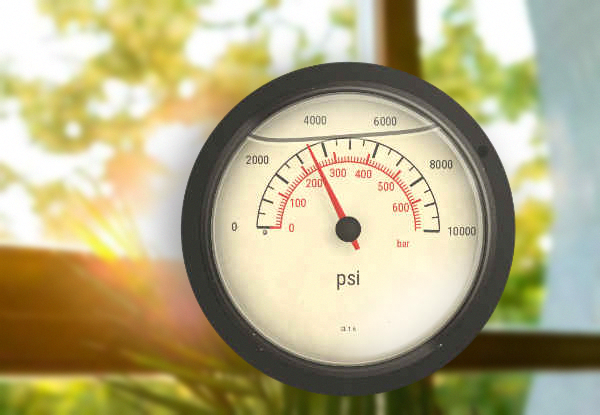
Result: 3500; psi
